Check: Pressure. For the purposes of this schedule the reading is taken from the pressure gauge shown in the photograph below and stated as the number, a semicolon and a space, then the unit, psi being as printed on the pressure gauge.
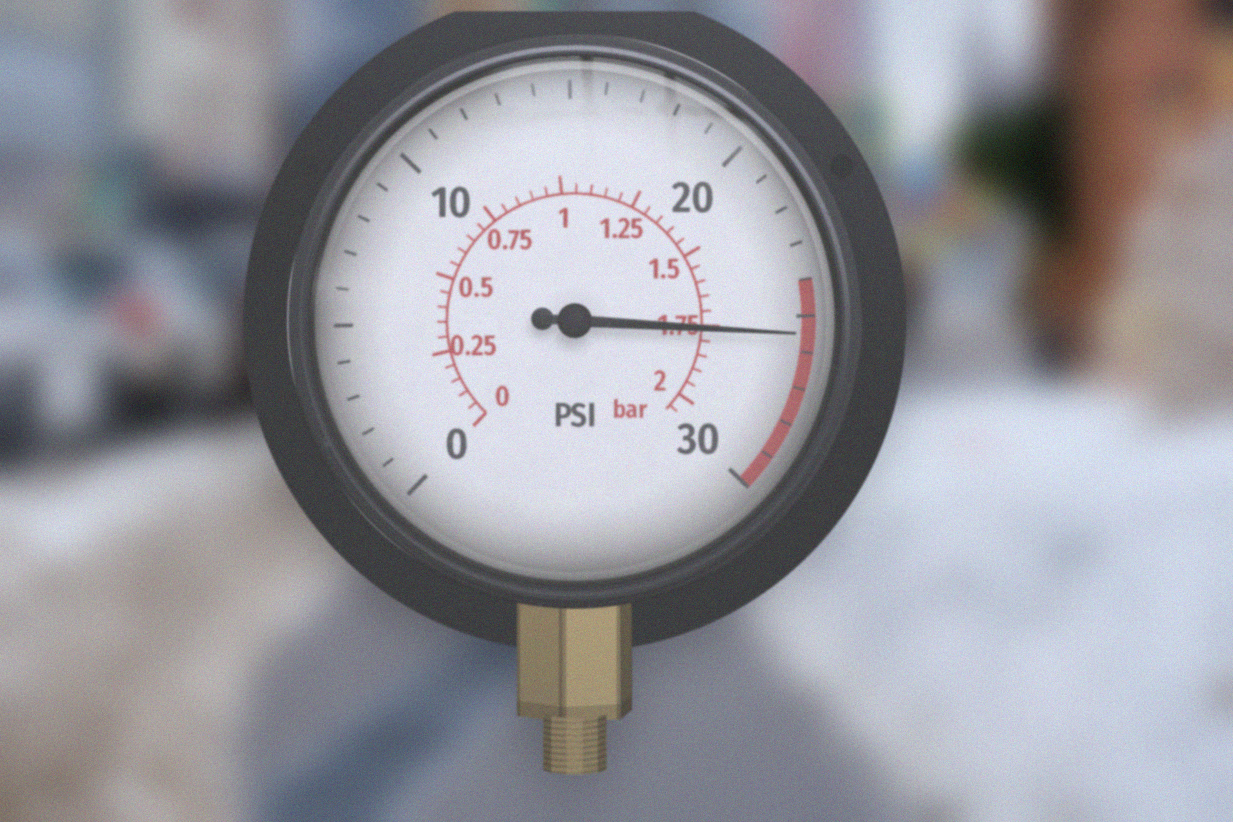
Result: 25.5; psi
